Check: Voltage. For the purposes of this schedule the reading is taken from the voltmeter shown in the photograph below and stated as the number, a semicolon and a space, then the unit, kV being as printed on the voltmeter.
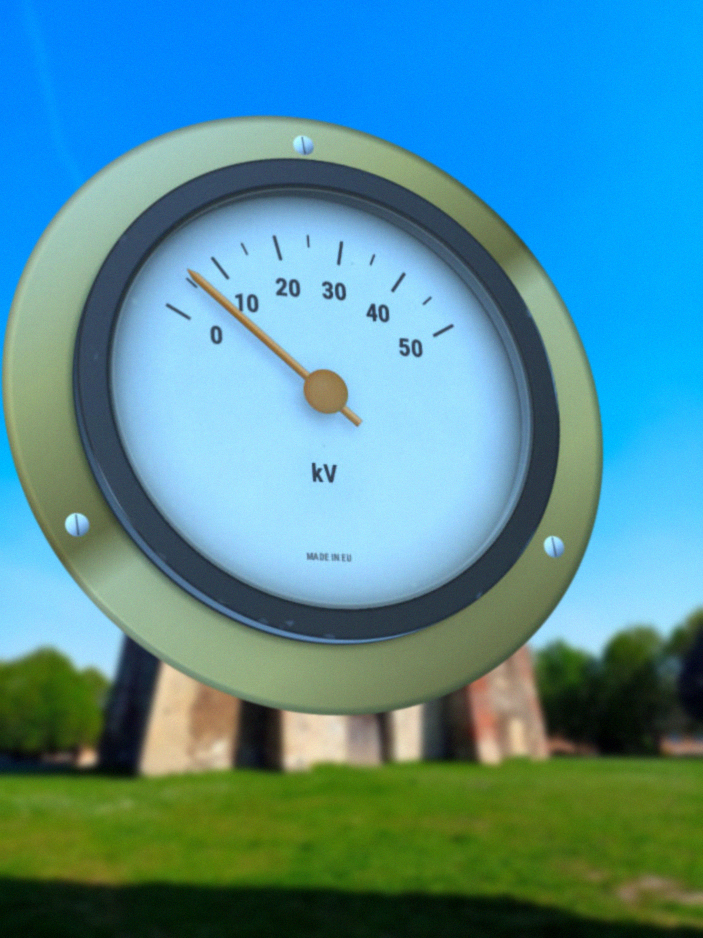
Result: 5; kV
